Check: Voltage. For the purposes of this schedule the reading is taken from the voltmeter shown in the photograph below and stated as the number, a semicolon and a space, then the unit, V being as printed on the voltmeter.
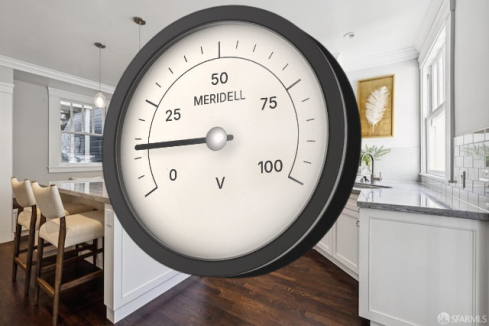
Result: 12.5; V
